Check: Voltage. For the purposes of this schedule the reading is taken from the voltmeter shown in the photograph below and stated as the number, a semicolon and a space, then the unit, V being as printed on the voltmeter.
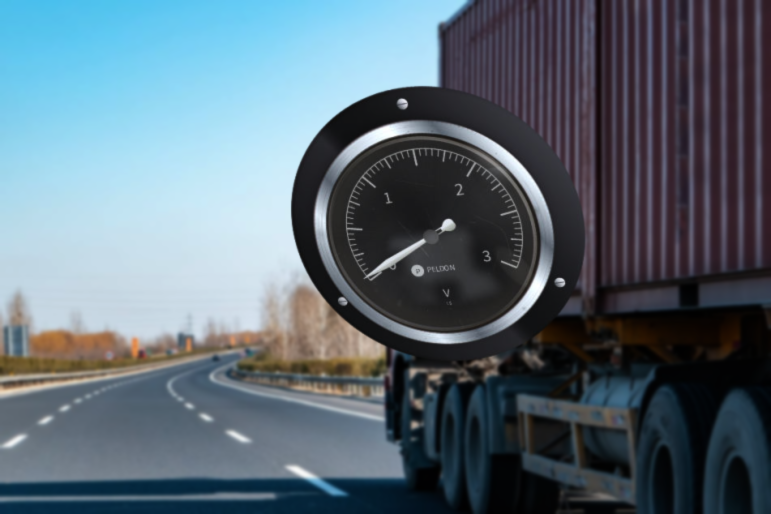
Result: 0.05; V
